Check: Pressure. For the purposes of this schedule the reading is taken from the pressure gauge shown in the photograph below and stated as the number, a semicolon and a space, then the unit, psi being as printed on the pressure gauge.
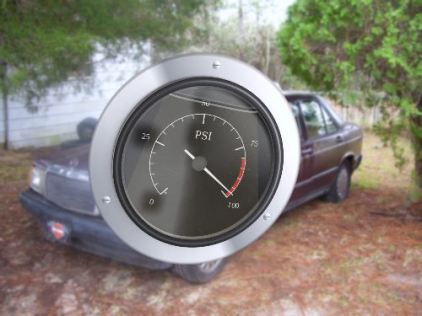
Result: 97.5; psi
